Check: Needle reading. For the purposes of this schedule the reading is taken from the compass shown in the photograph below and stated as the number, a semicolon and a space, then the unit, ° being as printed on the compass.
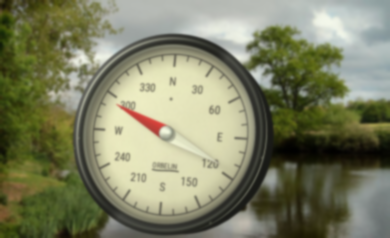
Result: 295; °
